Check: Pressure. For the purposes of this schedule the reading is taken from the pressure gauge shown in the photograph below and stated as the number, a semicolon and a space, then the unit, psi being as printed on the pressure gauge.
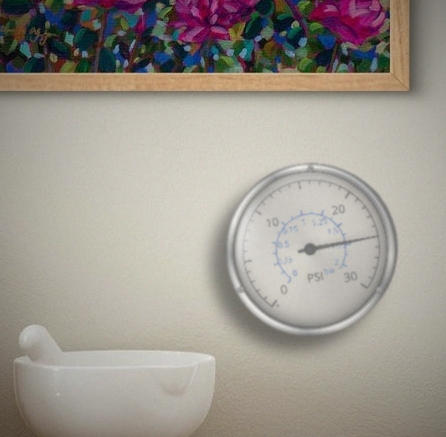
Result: 25; psi
